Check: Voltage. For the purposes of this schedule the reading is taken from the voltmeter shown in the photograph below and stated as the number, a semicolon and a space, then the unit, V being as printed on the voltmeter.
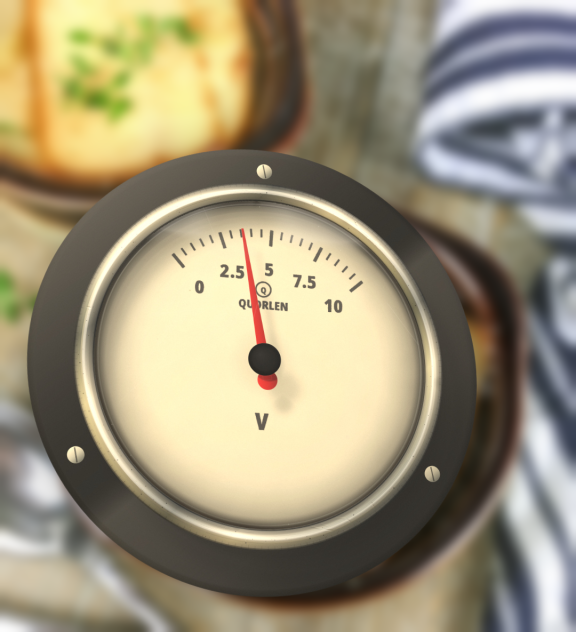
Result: 3.5; V
